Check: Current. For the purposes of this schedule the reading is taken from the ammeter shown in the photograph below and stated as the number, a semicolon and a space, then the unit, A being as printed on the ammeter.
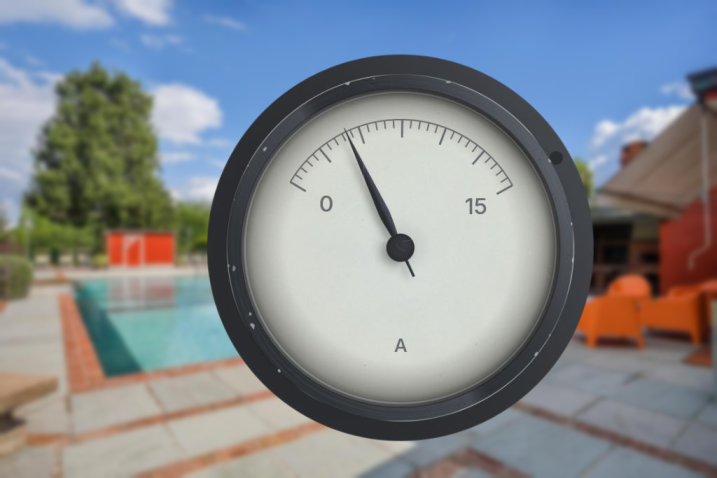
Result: 4.25; A
